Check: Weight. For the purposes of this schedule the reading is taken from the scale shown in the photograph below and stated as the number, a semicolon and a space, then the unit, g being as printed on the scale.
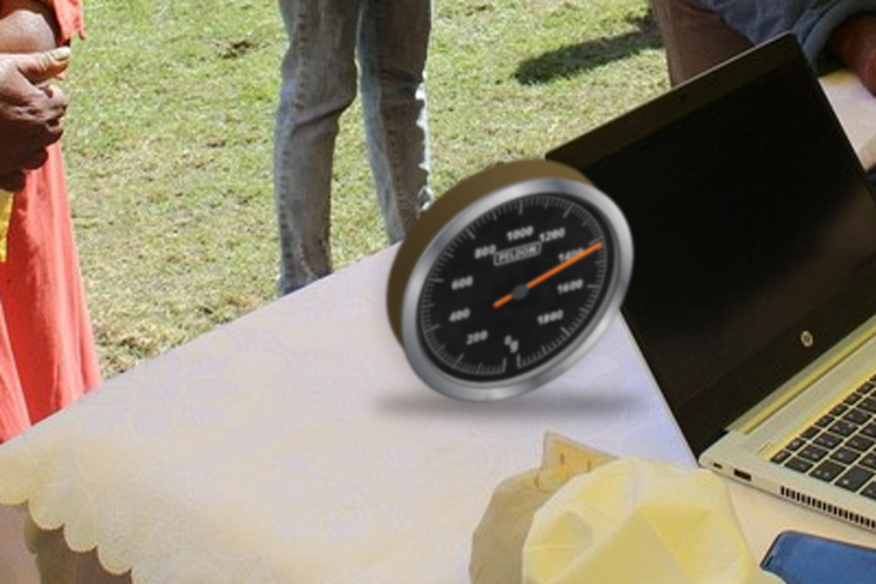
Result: 1400; g
